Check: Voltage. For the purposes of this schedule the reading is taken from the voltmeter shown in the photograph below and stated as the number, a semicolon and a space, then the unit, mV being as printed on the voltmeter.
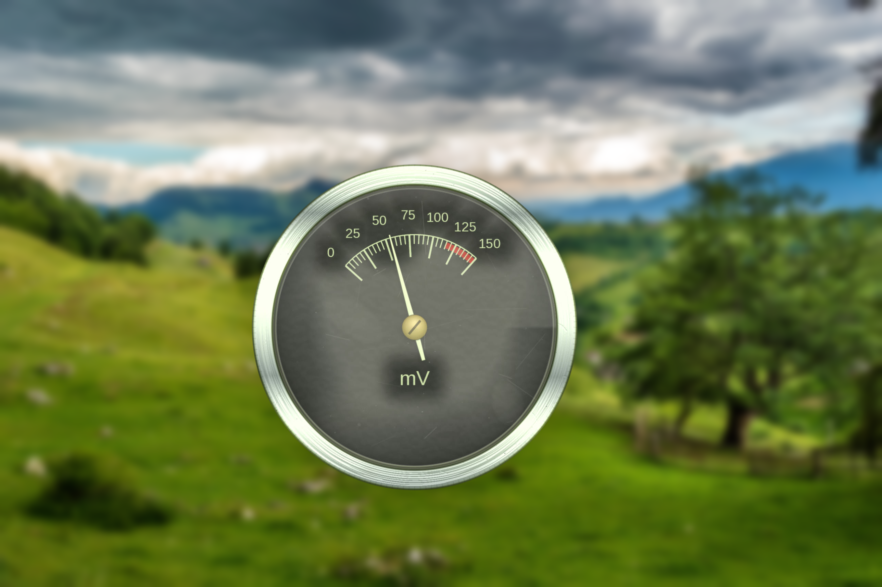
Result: 55; mV
